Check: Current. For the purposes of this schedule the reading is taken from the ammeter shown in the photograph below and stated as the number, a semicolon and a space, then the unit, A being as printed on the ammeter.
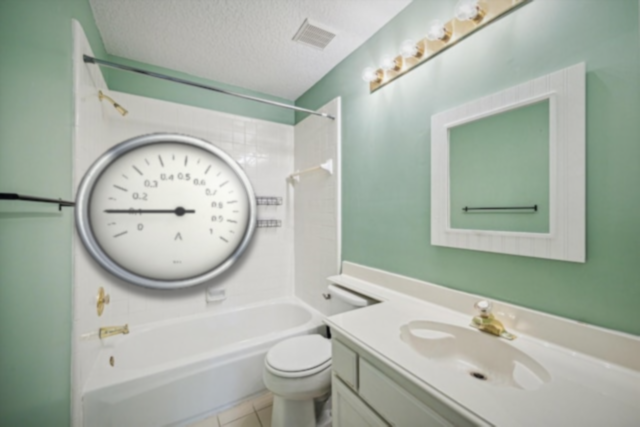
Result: 0.1; A
